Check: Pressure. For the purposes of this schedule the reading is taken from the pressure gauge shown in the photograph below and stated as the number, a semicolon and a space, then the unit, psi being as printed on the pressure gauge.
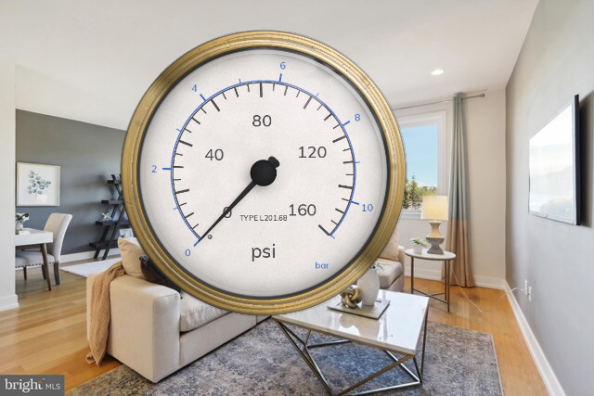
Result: 0; psi
